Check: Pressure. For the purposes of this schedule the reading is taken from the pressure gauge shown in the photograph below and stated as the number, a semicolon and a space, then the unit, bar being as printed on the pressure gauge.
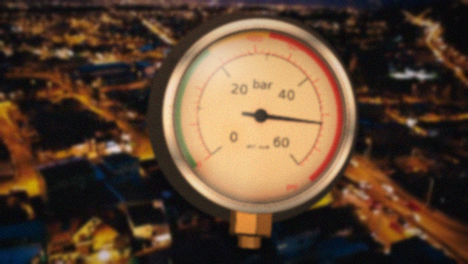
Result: 50; bar
